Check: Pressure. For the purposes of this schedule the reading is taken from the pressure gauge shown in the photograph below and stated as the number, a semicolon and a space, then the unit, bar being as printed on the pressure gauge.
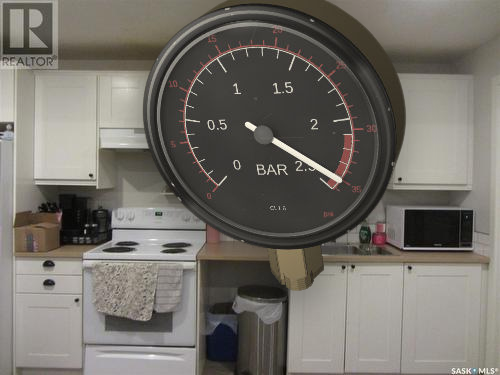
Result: 2.4; bar
